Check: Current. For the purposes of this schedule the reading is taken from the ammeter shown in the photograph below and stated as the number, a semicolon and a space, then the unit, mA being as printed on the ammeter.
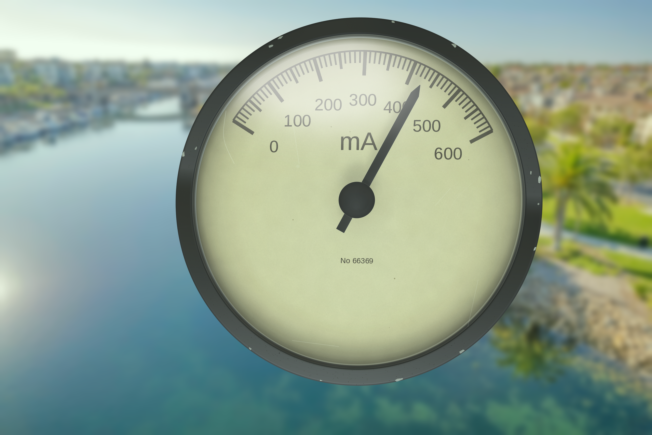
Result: 430; mA
